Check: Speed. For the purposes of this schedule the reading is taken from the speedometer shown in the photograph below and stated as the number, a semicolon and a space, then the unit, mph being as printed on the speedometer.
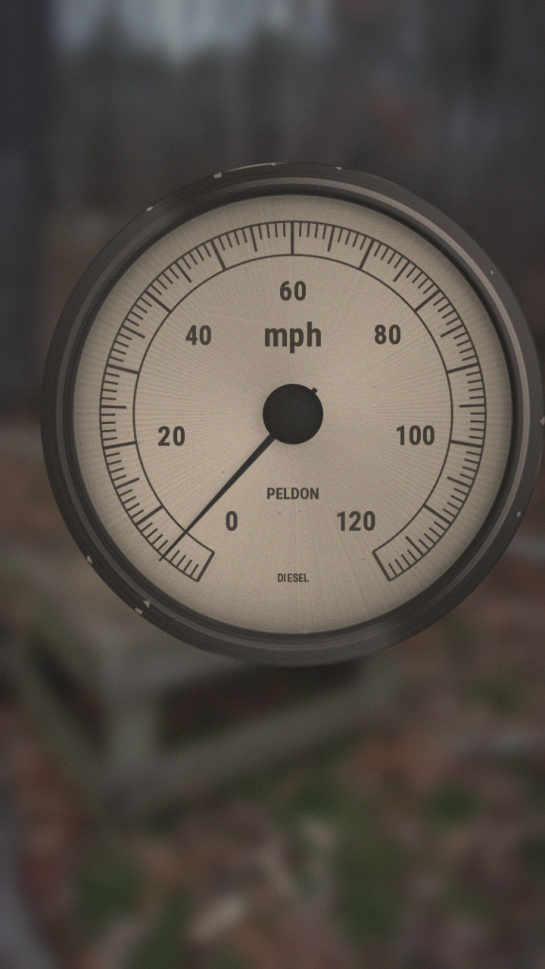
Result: 5; mph
